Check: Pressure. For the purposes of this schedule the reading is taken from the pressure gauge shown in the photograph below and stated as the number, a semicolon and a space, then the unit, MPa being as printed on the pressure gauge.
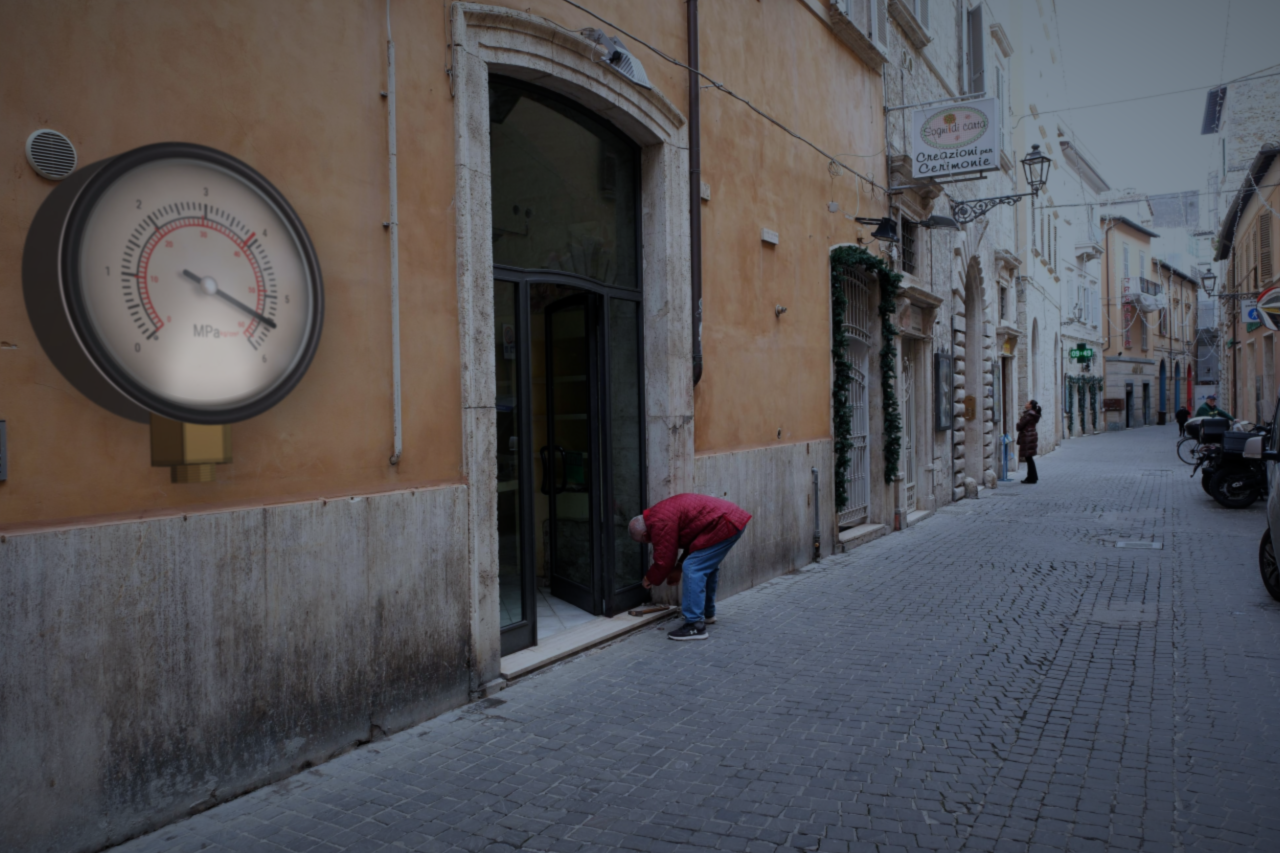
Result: 5.5; MPa
